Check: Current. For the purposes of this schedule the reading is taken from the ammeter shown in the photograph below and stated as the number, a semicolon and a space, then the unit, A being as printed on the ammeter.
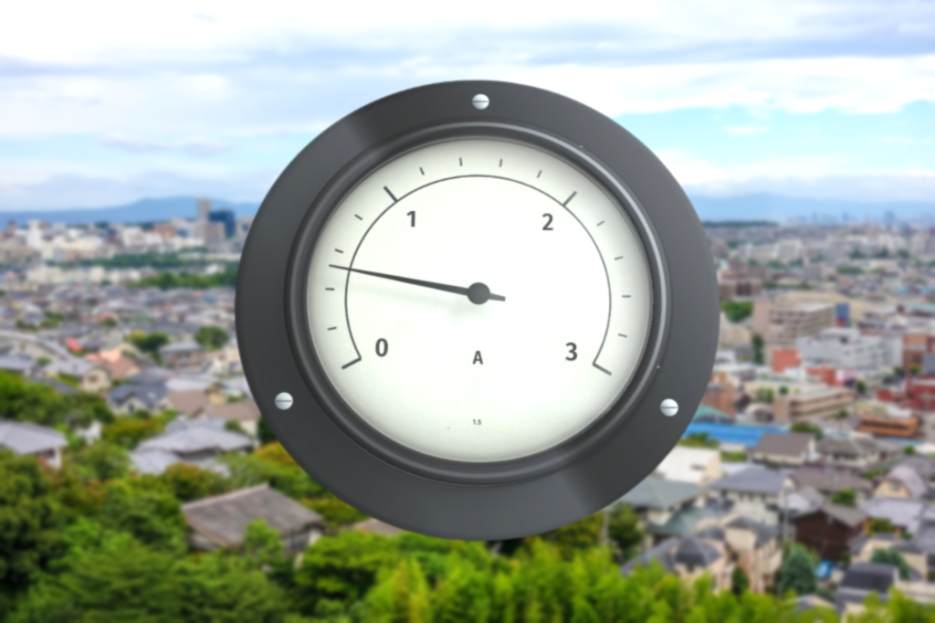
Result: 0.5; A
